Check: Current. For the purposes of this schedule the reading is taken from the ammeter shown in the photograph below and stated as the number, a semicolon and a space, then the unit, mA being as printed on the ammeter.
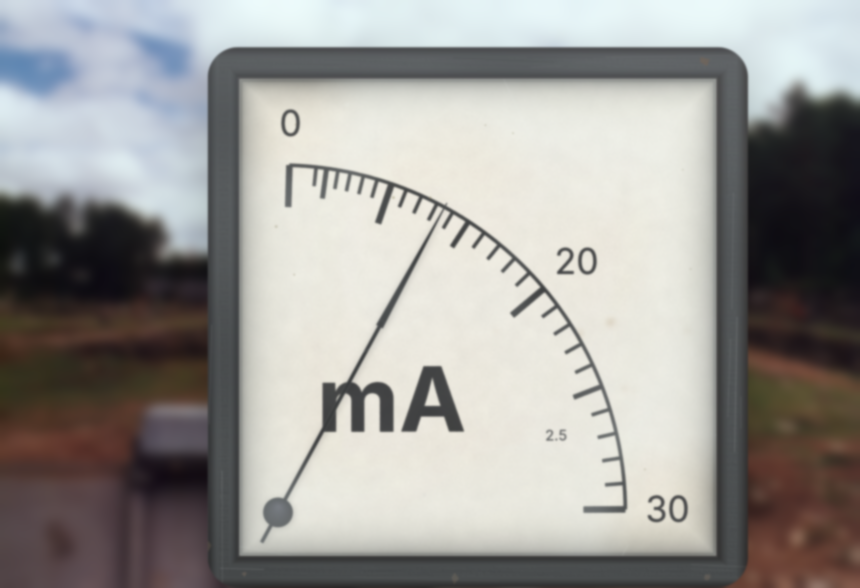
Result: 13.5; mA
